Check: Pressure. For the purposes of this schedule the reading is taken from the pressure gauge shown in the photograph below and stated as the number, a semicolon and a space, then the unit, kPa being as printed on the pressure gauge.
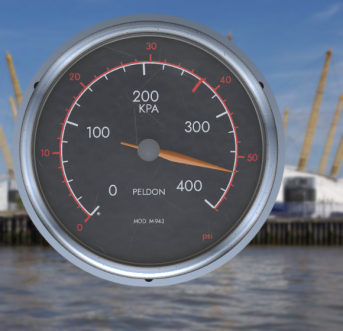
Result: 360; kPa
